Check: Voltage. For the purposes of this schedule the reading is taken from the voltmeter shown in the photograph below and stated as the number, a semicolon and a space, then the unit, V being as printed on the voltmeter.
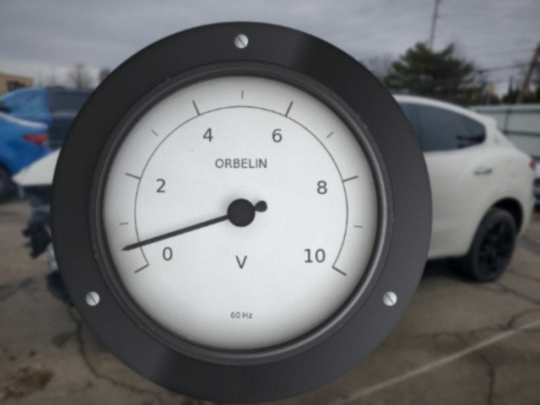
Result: 0.5; V
